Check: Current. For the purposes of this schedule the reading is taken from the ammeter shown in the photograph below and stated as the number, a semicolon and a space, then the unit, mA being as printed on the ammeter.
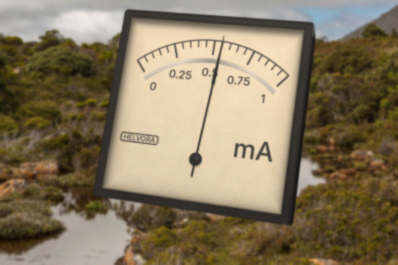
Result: 0.55; mA
